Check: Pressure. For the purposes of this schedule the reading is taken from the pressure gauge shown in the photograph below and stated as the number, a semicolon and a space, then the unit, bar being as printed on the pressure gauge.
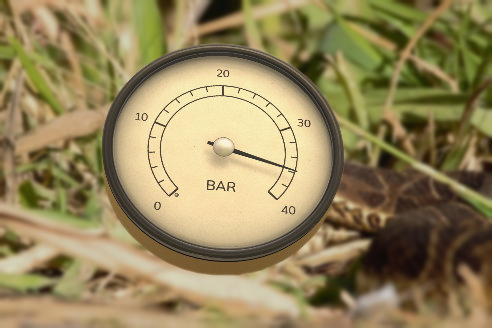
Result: 36; bar
